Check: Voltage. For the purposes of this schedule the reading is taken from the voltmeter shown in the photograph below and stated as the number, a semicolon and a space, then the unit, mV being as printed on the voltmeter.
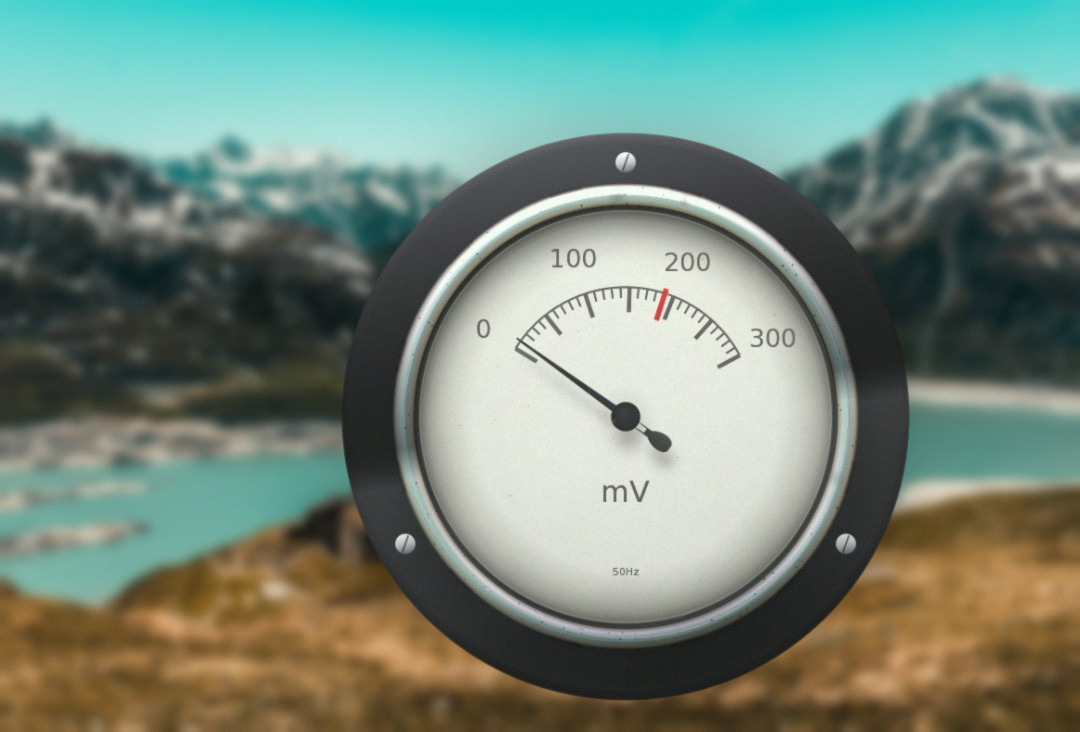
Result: 10; mV
